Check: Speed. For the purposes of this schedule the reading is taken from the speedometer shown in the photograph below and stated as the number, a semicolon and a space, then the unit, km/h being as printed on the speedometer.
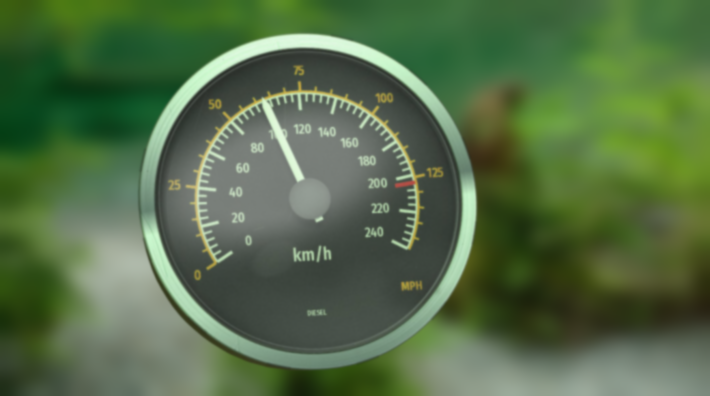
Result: 100; km/h
